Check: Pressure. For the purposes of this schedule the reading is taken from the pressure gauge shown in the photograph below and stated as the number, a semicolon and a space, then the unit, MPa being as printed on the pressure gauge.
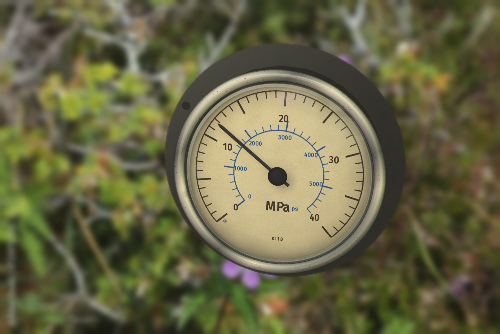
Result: 12; MPa
